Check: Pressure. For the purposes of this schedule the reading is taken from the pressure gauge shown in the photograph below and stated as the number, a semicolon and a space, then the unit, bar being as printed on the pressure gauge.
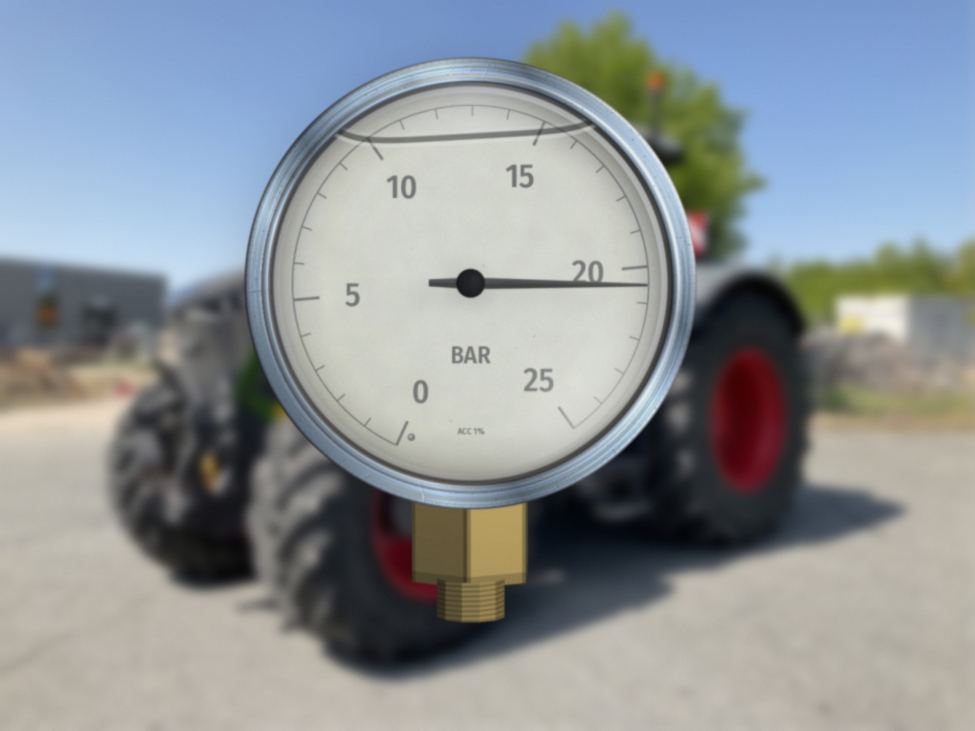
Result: 20.5; bar
